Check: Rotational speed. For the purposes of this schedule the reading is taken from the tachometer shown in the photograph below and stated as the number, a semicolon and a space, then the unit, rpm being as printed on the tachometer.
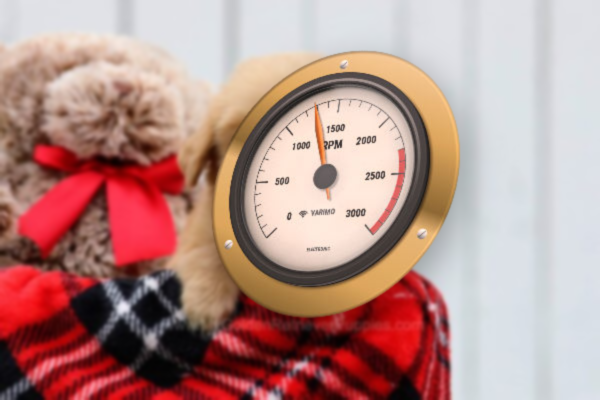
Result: 1300; rpm
